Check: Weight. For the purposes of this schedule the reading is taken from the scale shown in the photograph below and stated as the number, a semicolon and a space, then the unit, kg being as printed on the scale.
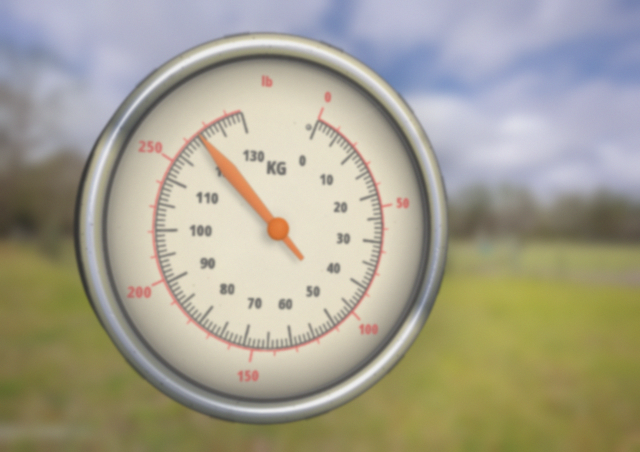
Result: 120; kg
